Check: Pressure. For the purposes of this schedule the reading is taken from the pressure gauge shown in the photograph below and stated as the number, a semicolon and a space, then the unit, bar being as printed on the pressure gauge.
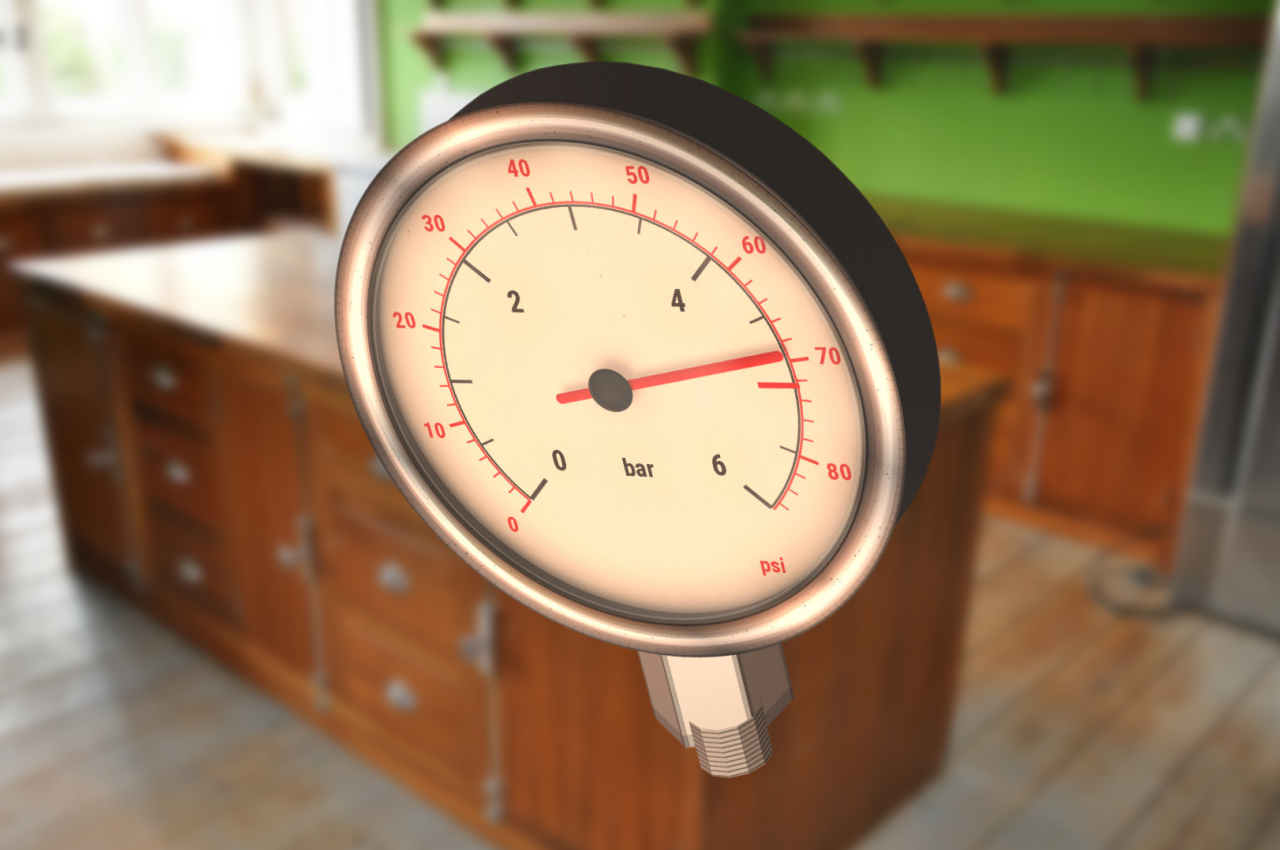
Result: 4.75; bar
